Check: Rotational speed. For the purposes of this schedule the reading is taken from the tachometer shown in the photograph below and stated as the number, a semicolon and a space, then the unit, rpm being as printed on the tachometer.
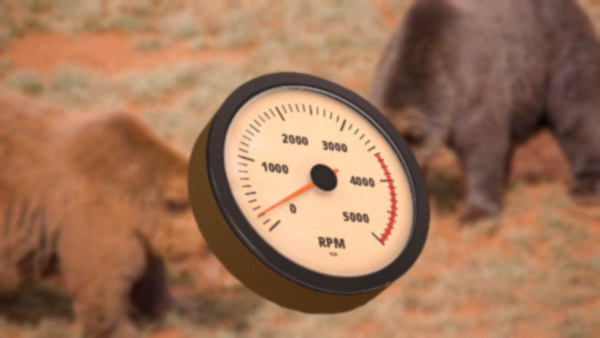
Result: 200; rpm
